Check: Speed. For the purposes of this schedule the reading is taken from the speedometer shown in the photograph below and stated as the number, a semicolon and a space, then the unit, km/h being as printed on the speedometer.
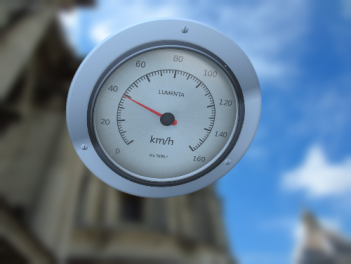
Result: 40; km/h
